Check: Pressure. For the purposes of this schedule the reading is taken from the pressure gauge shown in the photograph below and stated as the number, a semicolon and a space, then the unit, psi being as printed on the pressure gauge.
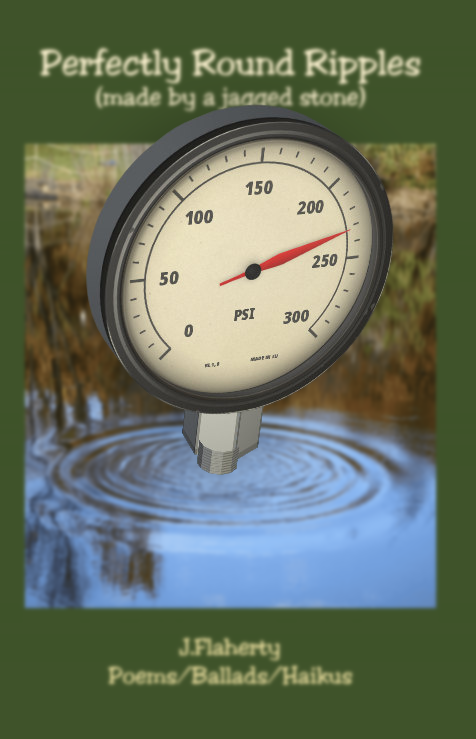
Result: 230; psi
